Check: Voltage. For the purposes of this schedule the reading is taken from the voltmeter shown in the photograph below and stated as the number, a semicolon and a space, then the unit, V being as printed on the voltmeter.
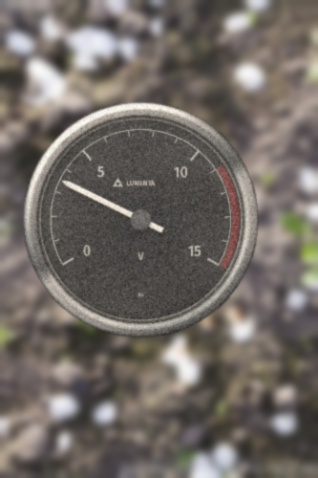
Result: 3.5; V
